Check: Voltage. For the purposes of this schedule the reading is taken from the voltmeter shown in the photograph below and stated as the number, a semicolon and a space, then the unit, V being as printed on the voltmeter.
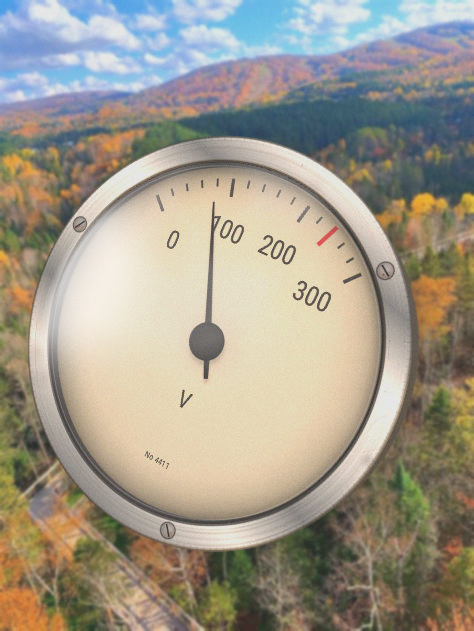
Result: 80; V
